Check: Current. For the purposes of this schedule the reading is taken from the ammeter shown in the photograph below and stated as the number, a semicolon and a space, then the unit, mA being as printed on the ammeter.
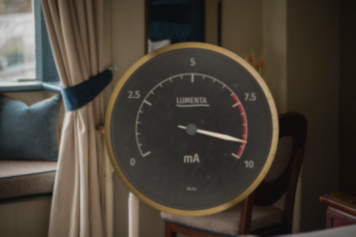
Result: 9.25; mA
